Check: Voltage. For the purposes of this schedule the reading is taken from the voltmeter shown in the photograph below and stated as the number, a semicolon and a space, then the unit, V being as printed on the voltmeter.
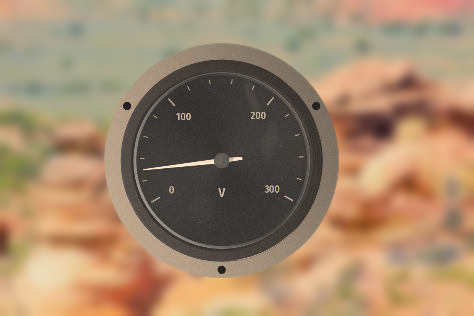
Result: 30; V
